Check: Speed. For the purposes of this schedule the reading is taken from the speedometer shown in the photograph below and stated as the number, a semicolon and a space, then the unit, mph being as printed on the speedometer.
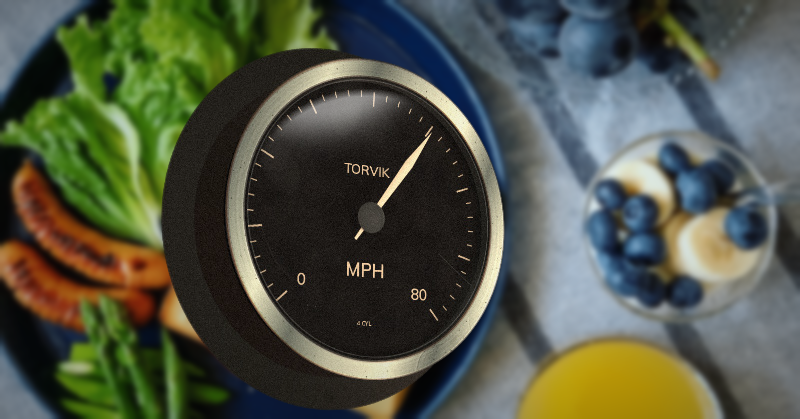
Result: 50; mph
